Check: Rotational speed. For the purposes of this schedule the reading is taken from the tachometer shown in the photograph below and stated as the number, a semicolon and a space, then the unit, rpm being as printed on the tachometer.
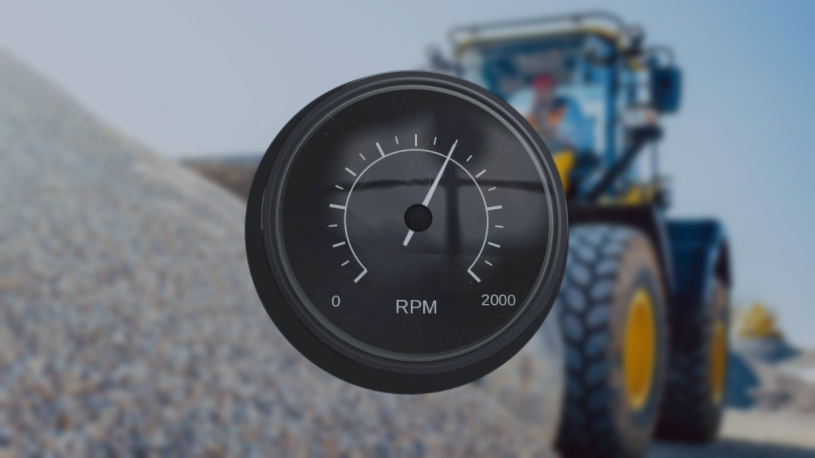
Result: 1200; rpm
